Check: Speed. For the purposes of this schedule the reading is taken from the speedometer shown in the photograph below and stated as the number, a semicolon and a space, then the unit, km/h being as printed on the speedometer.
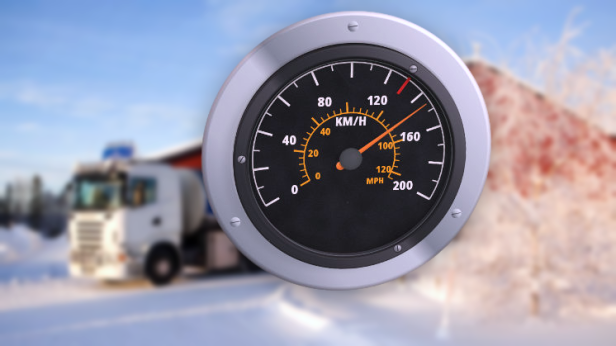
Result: 145; km/h
